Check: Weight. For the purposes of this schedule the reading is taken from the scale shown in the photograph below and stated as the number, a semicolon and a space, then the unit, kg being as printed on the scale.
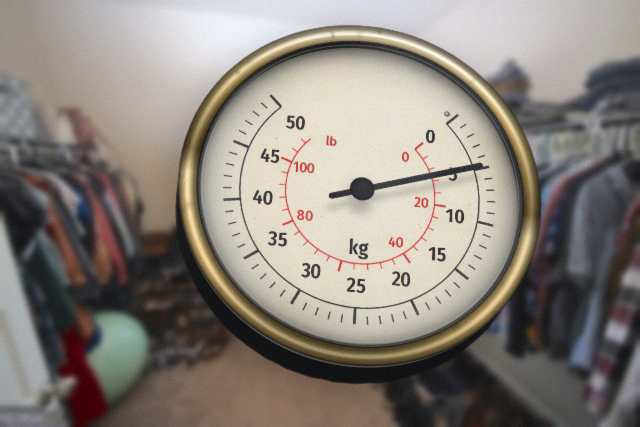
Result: 5; kg
